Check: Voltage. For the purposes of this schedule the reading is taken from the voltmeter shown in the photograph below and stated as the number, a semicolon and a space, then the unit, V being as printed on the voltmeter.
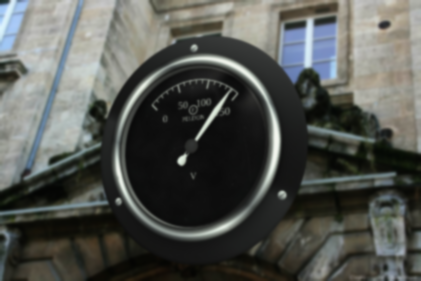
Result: 140; V
